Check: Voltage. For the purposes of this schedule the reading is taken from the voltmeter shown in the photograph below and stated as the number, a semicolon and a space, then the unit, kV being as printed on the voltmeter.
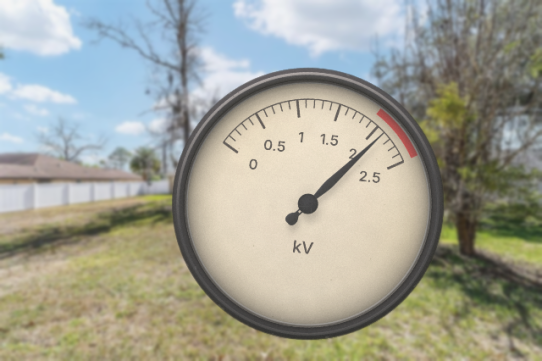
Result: 2.1; kV
